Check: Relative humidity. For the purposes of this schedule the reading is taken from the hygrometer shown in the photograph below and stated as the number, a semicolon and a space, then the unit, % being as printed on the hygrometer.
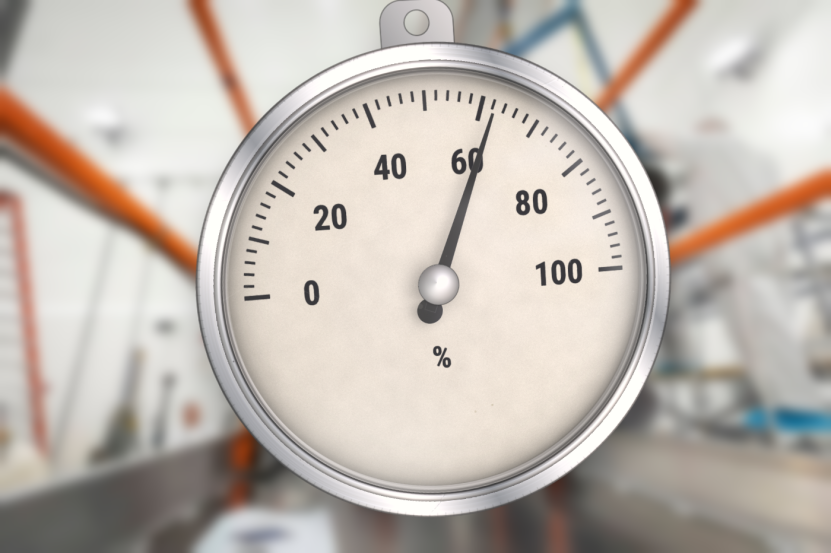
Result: 62; %
